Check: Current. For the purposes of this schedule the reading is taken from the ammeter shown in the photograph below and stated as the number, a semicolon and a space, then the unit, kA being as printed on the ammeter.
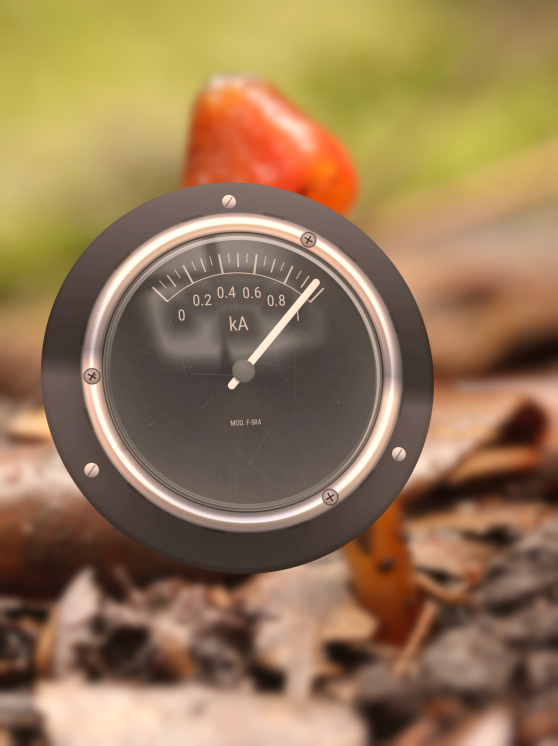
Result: 0.95; kA
